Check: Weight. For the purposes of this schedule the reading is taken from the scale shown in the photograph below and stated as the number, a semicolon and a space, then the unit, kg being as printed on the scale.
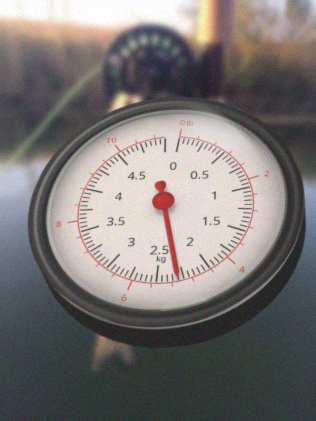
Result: 2.3; kg
